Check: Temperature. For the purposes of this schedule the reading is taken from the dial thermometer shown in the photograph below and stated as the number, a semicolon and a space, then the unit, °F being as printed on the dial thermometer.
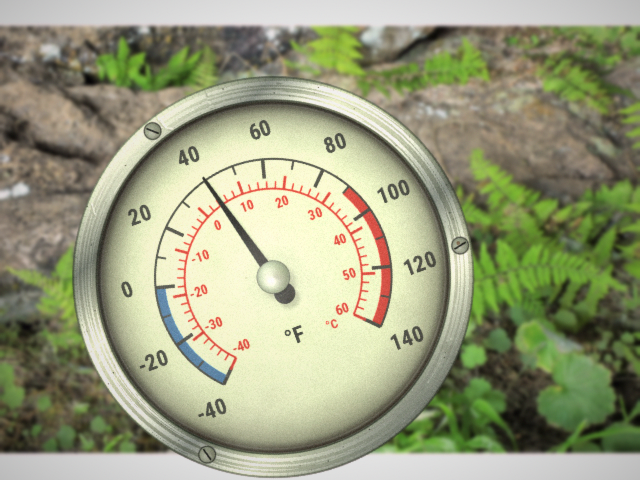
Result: 40; °F
